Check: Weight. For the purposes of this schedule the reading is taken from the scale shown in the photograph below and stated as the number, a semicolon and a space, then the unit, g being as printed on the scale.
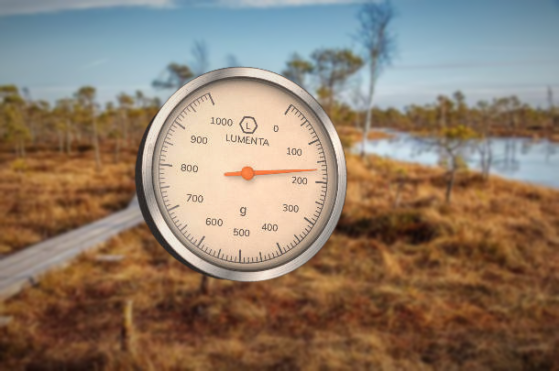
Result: 170; g
